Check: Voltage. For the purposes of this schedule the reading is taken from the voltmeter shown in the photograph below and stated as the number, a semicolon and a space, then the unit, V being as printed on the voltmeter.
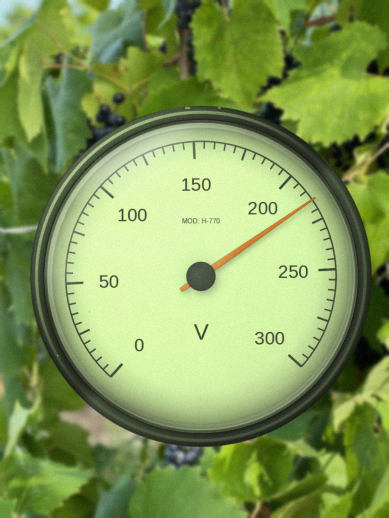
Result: 215; V
